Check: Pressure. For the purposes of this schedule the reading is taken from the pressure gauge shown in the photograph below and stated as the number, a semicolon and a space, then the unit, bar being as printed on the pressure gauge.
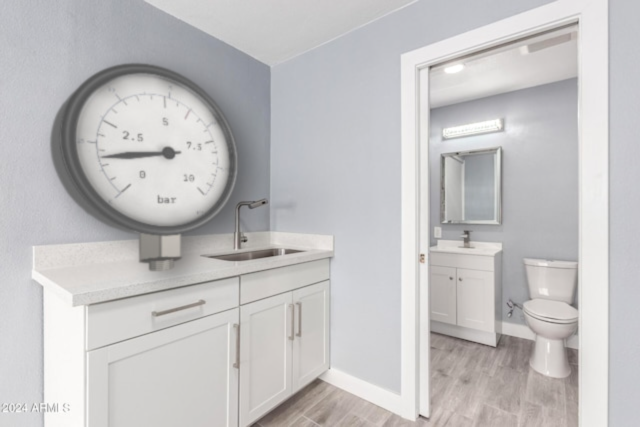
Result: 1.25; bar
